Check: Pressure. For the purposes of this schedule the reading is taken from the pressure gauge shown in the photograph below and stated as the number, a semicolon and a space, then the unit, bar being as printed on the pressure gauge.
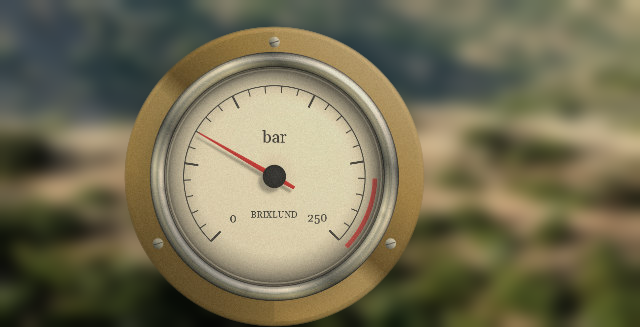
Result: 70; bar
